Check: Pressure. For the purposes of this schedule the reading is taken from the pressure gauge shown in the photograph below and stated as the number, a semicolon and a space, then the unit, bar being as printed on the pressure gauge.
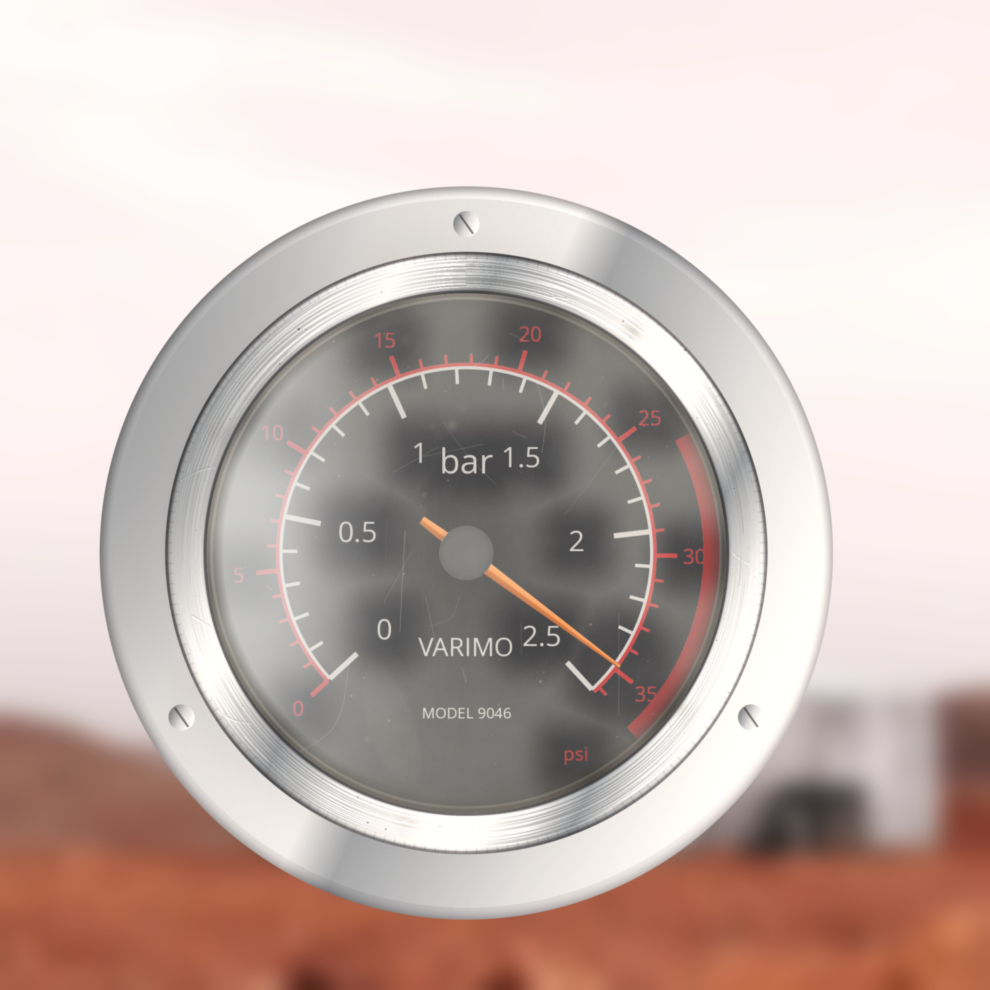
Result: 2.4; bar
